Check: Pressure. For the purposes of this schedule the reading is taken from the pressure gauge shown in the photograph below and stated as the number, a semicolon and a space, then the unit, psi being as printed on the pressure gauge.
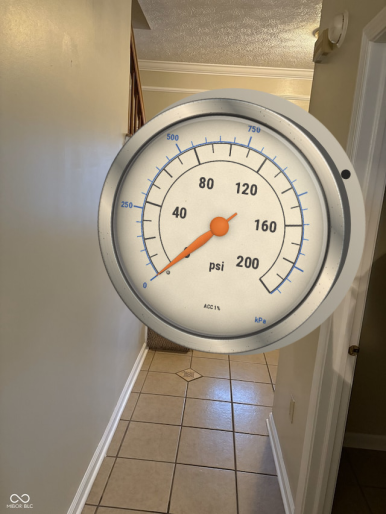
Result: 0; psi
